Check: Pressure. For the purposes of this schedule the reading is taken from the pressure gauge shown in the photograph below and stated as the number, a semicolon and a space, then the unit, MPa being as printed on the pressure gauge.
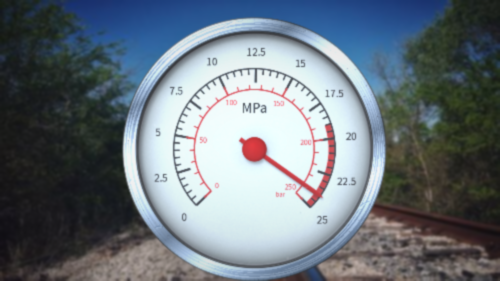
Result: 24; MPa
